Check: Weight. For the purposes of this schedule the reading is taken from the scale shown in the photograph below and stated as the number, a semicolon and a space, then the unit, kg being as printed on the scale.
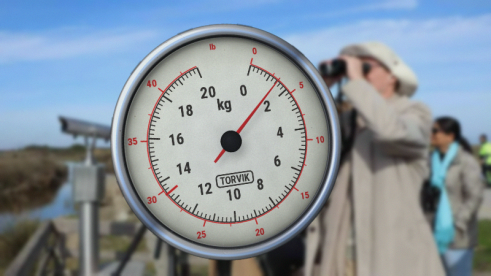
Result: 1.4; kg
